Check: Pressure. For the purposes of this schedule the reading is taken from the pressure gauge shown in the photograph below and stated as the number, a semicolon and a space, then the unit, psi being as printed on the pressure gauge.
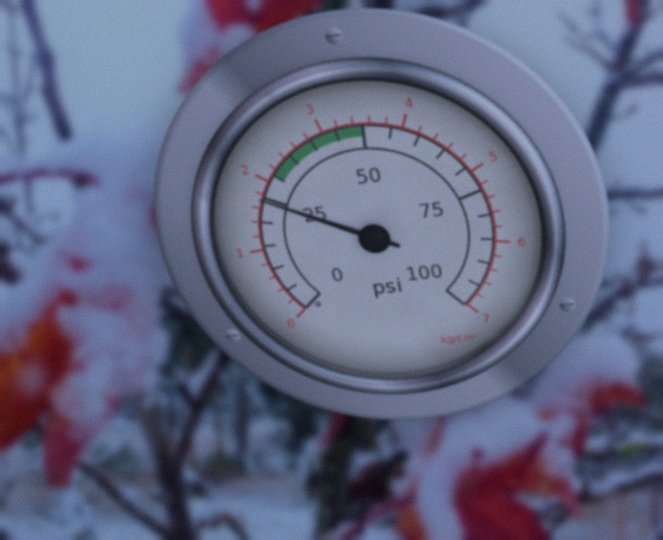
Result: 25; psi
